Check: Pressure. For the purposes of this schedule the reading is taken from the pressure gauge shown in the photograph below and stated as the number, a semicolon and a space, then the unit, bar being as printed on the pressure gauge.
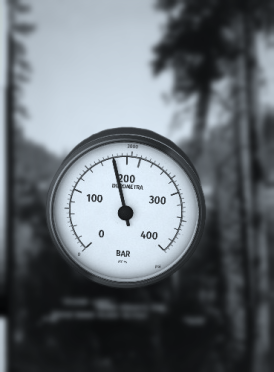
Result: 180; bar
